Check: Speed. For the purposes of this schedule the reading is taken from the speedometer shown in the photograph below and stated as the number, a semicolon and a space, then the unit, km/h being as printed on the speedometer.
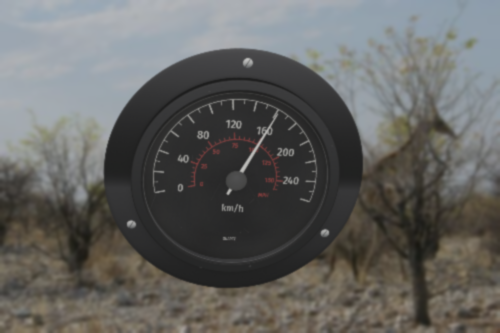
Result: 160; km/h
